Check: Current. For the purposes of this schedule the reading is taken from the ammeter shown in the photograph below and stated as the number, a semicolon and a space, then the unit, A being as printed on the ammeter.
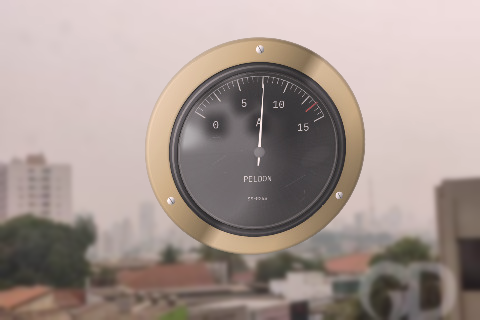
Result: 7.5; A
